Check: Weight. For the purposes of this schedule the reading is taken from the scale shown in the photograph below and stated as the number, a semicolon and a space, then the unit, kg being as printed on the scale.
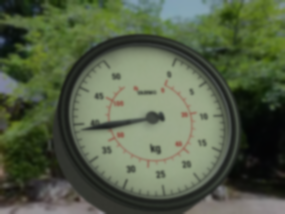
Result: 39; kg
